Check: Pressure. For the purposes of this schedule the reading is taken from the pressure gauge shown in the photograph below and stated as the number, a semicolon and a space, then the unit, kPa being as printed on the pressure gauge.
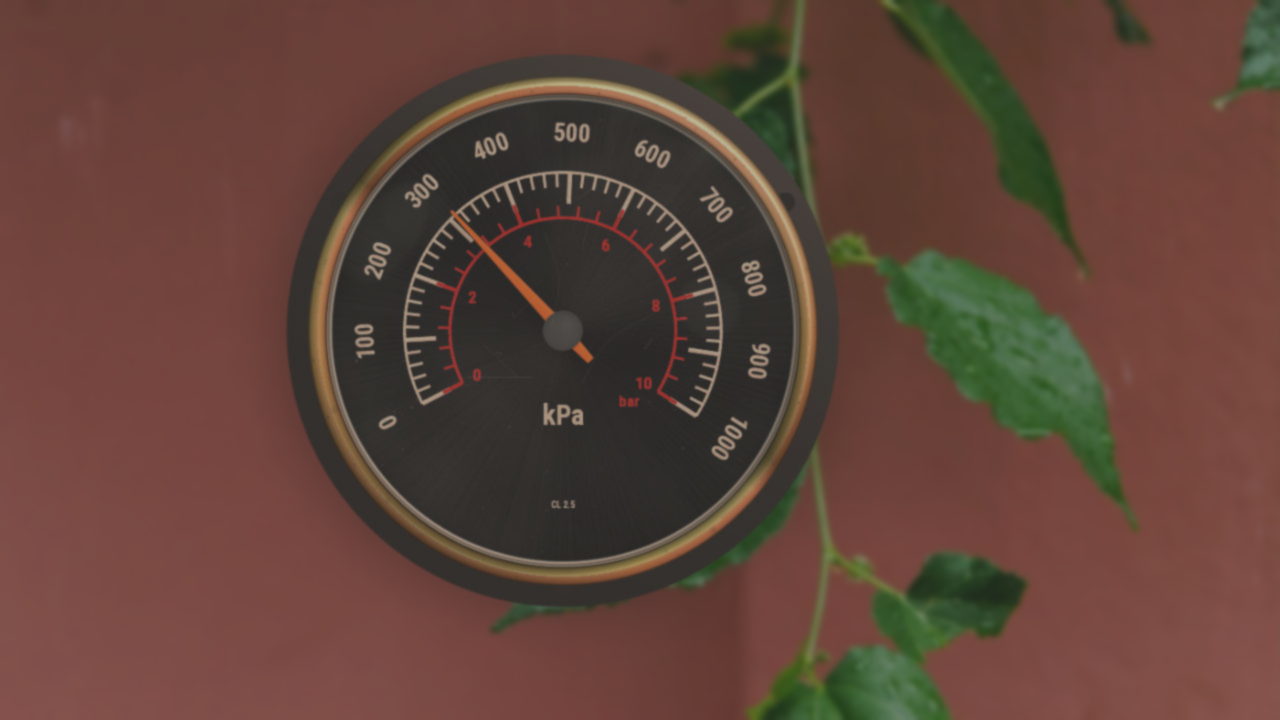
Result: 310; kPa
